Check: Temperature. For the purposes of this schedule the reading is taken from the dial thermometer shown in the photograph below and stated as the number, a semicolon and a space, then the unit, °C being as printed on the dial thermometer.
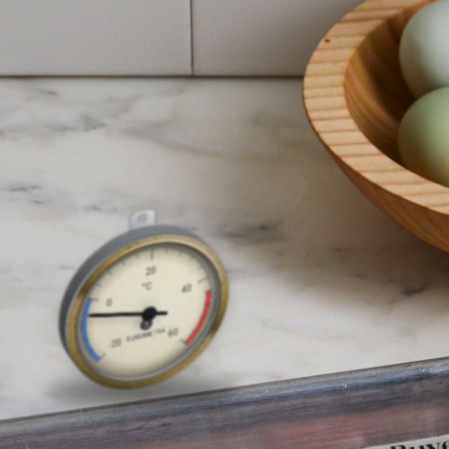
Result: -4; °C
